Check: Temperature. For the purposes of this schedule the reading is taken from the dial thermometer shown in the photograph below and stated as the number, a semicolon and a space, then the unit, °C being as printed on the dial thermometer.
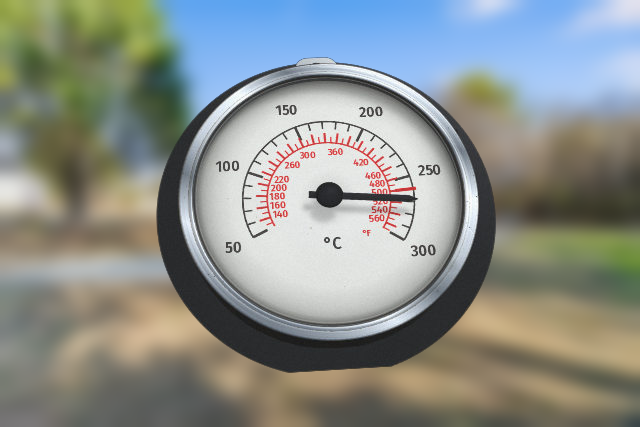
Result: 270; °C
